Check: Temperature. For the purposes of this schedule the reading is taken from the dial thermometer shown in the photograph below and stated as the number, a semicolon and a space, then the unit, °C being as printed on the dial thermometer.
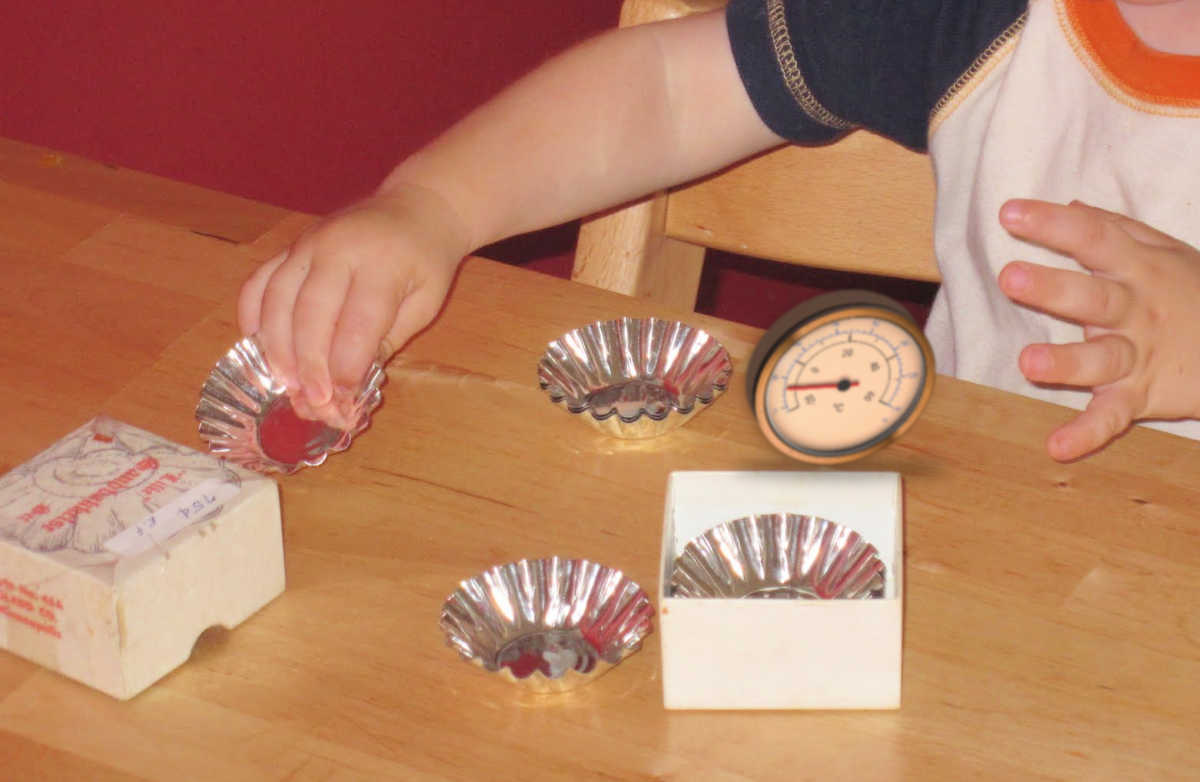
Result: -10; °C
